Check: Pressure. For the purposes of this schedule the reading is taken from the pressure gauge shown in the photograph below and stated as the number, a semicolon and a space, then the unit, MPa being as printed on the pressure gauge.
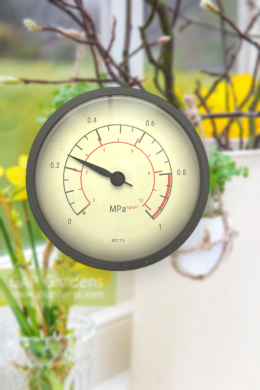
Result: 0.25; MPa
